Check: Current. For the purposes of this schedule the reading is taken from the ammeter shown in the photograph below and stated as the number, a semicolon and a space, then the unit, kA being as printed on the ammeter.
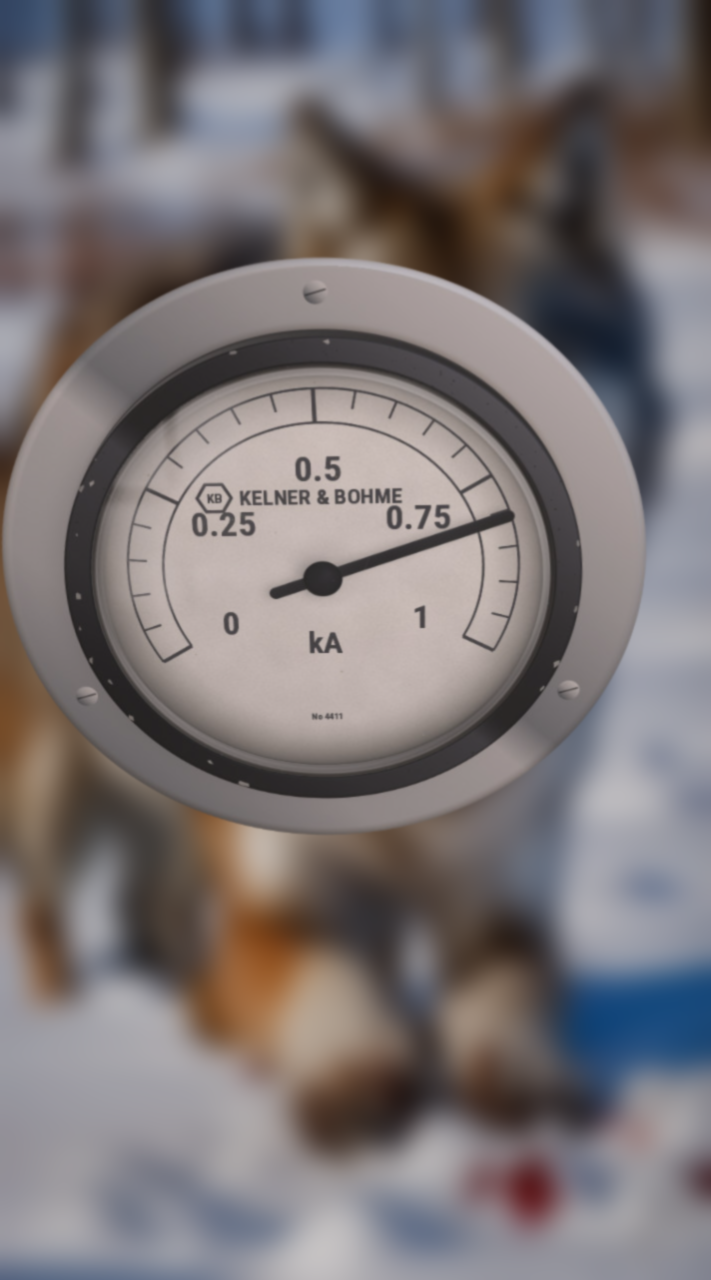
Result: 0.8; kA
